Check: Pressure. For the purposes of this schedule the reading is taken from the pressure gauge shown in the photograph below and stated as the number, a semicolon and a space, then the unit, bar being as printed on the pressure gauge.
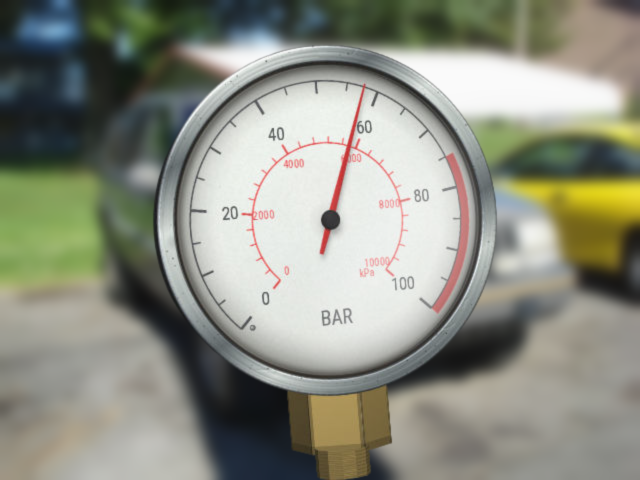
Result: 57.5; bar
